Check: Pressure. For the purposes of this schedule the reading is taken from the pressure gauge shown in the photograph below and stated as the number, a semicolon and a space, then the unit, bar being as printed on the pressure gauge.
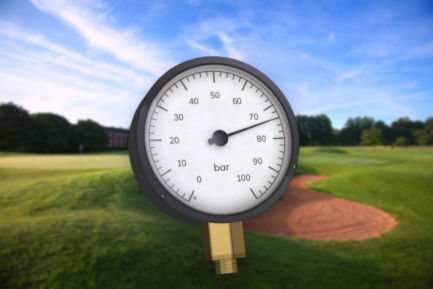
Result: 74; bar
